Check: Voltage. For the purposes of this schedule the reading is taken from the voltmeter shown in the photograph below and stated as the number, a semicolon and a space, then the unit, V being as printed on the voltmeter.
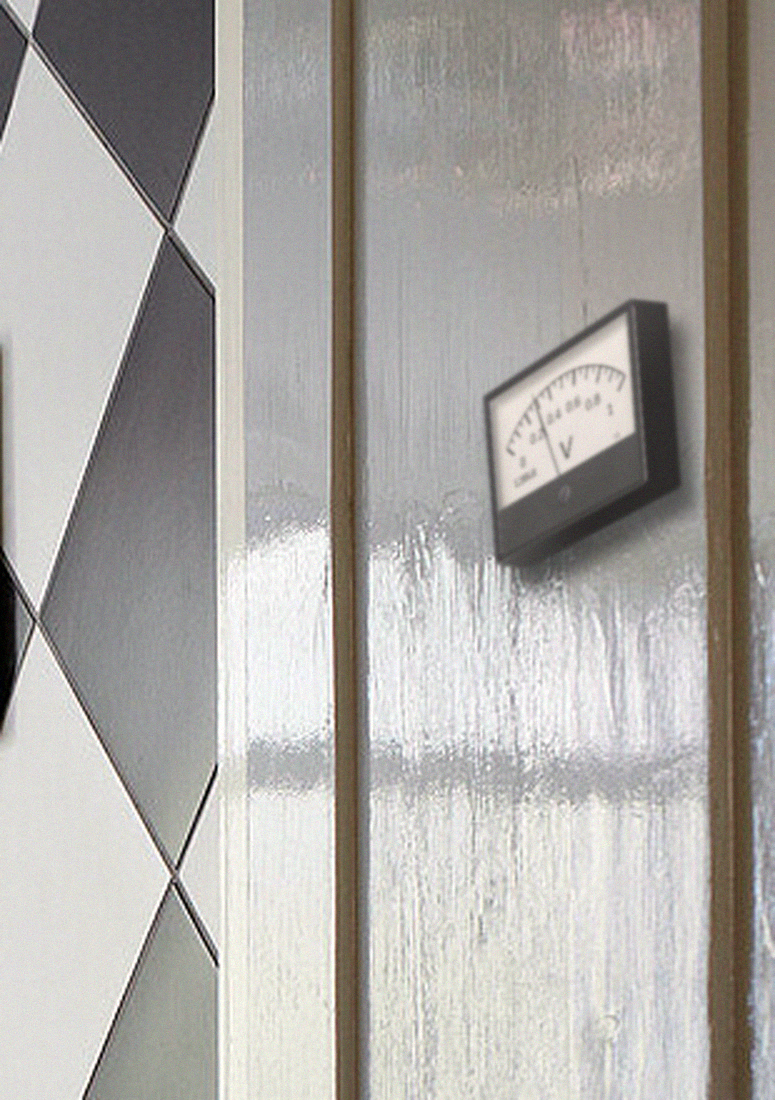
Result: 0.3; V
